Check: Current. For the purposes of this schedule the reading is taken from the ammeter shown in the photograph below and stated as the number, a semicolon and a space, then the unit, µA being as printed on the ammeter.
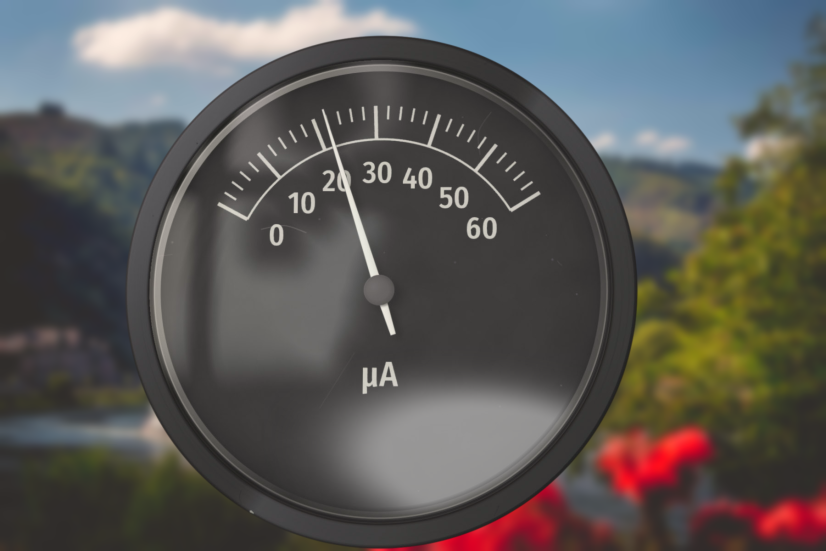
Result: 22; µA
